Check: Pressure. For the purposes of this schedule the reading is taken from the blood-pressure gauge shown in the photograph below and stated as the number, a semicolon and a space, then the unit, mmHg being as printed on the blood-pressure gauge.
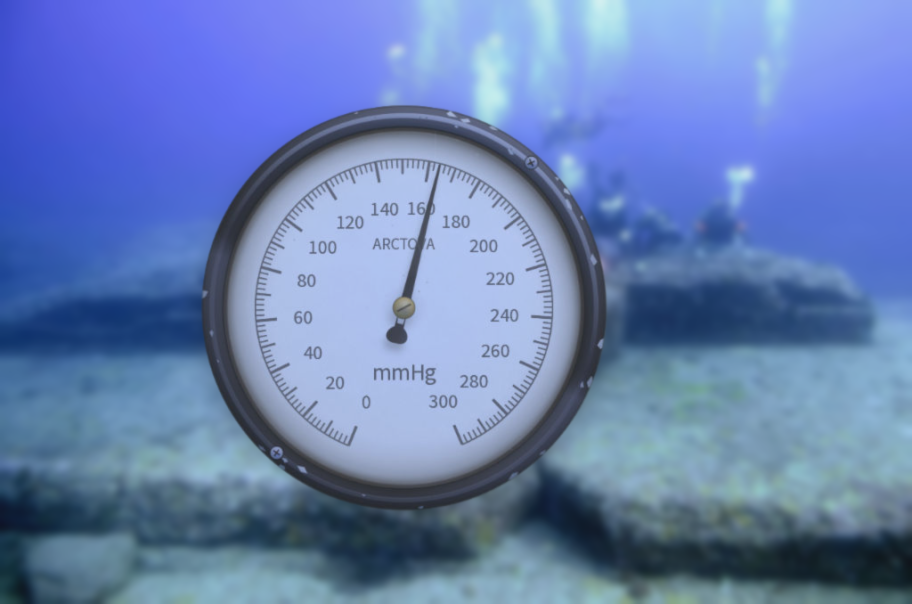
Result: 164; mmHg
